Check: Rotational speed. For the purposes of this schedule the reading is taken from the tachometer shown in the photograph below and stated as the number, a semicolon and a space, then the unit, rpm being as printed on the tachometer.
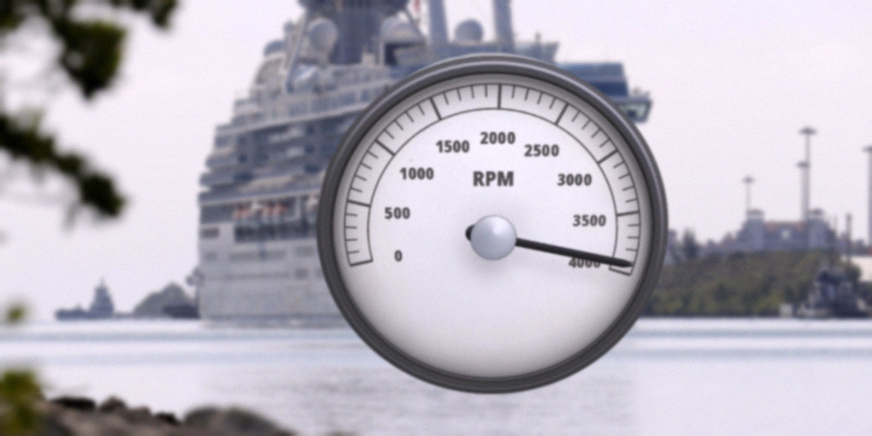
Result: 3900; rpm
